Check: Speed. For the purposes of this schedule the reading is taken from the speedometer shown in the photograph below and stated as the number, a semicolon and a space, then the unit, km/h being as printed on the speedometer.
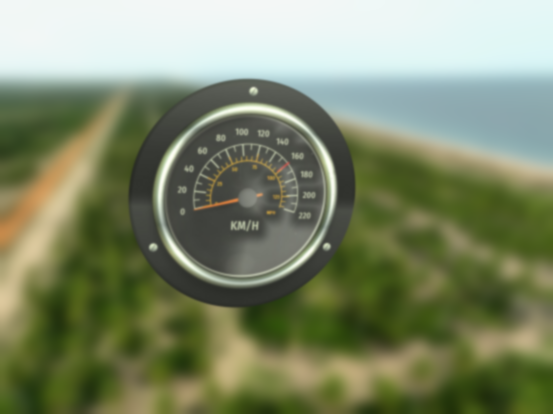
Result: 0; km/h
